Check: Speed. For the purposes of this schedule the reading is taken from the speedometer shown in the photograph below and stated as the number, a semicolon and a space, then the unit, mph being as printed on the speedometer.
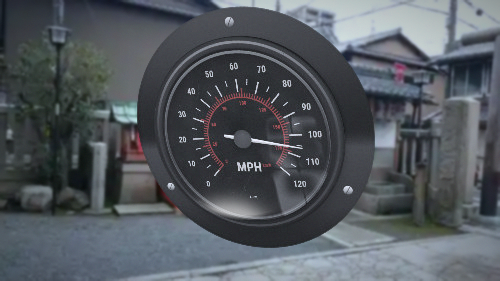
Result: 105; mph
